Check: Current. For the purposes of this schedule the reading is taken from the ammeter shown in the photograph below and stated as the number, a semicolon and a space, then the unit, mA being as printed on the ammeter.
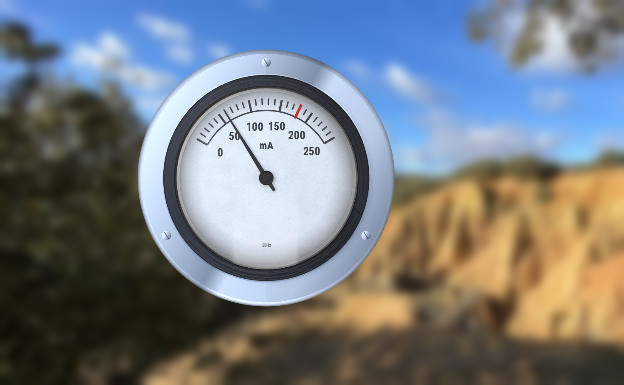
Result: 60; mA
